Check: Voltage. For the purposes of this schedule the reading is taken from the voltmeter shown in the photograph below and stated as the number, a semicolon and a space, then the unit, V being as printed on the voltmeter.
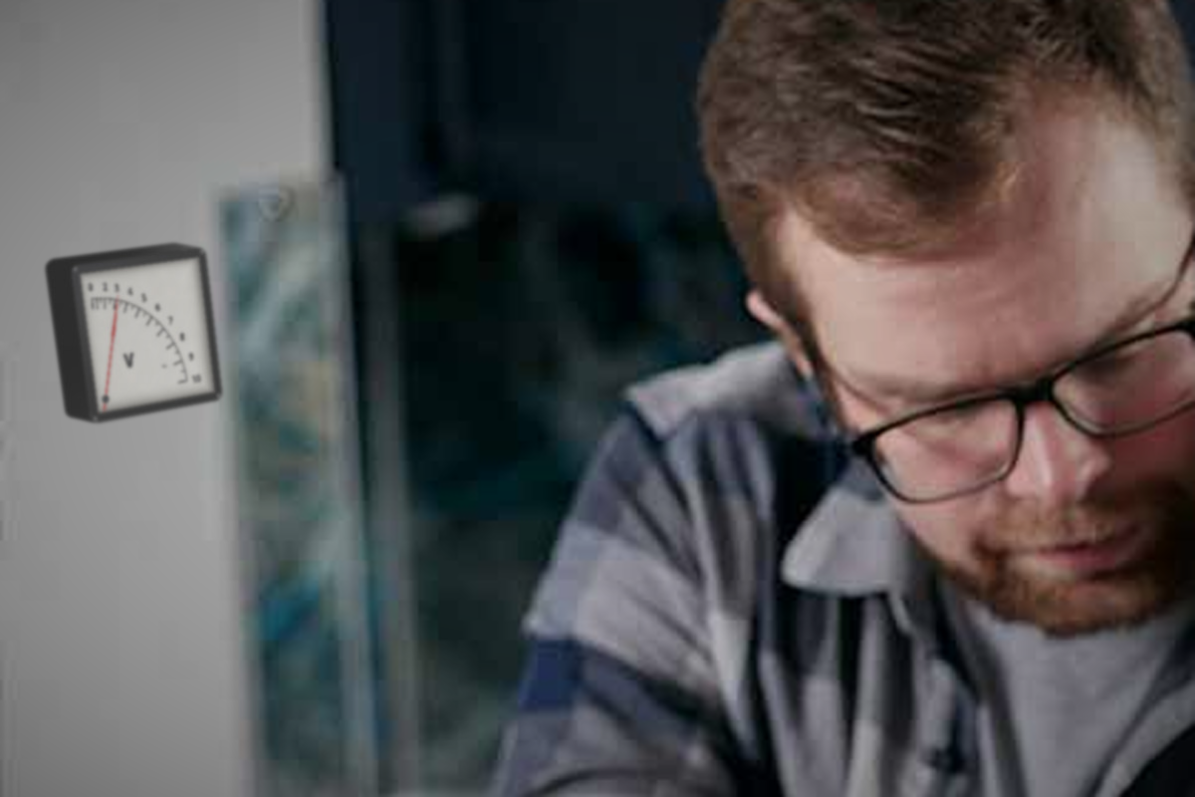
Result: 3; V
